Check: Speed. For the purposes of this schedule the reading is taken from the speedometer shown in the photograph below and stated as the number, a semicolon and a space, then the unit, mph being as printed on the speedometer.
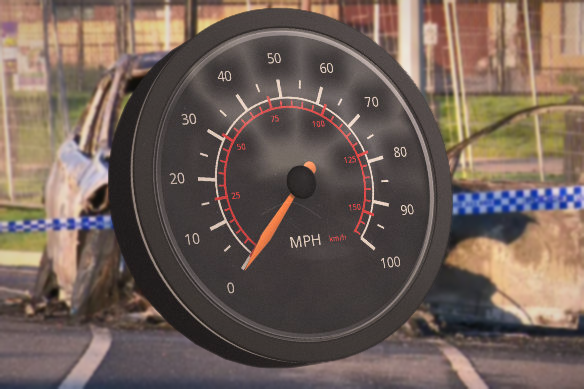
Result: 0; mph
